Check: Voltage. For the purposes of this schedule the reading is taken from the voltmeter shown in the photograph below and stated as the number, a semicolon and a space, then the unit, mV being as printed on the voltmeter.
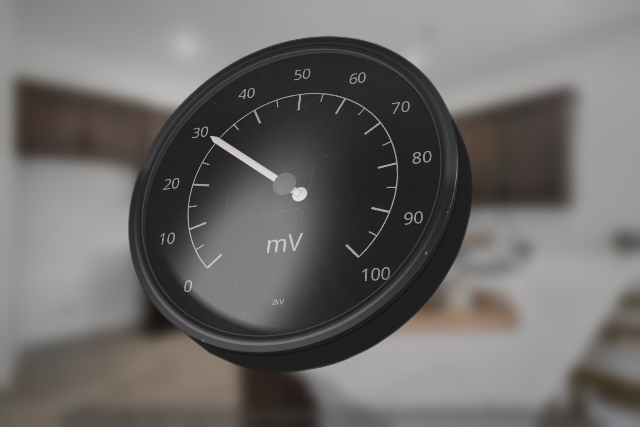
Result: 30; mV
